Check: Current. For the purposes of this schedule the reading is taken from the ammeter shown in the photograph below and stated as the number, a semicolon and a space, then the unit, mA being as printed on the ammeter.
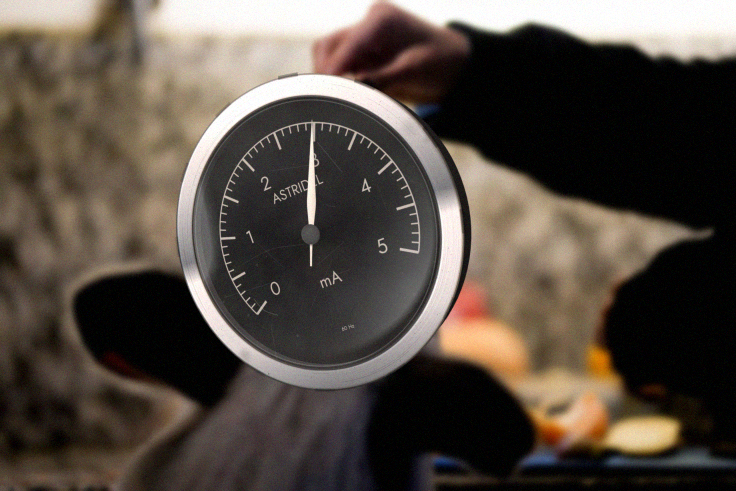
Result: 3; mA
